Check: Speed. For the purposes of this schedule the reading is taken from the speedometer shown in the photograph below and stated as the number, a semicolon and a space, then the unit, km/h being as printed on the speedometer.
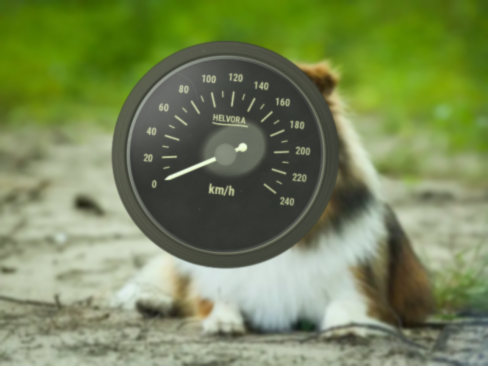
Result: 0; km/h
